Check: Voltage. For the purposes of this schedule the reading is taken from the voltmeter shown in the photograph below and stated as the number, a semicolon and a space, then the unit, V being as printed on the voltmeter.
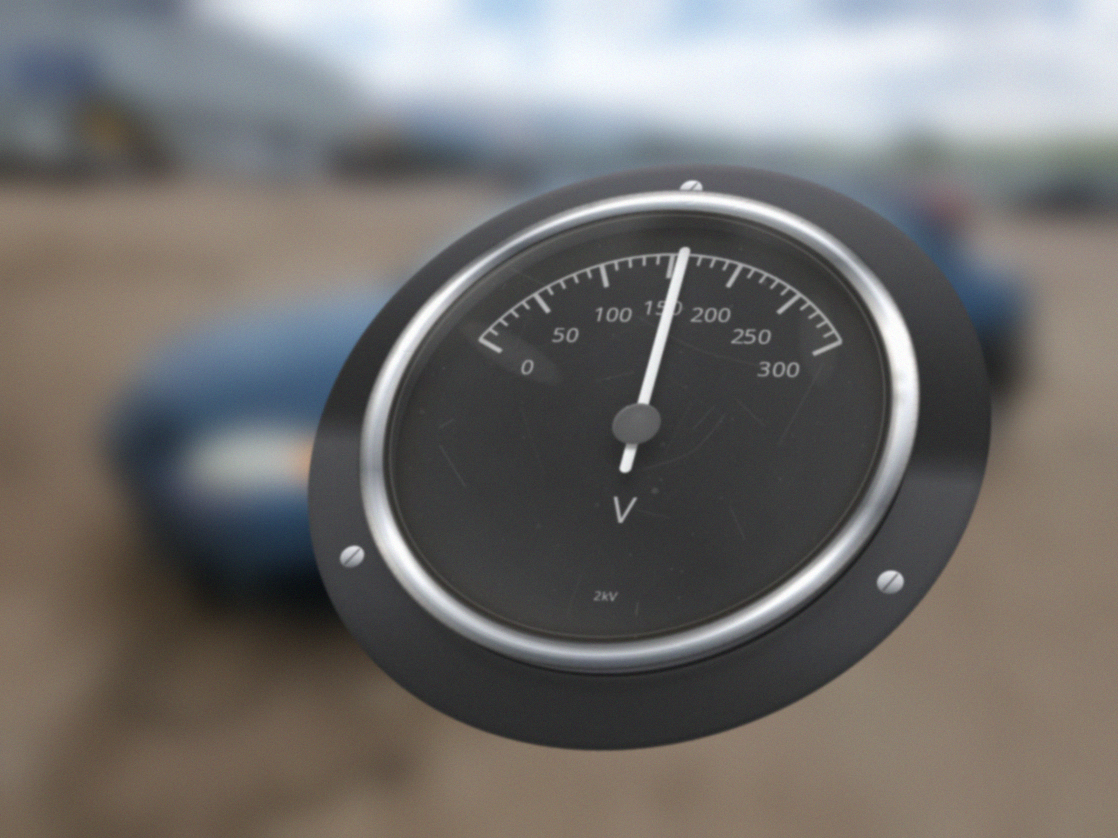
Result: 160; V
